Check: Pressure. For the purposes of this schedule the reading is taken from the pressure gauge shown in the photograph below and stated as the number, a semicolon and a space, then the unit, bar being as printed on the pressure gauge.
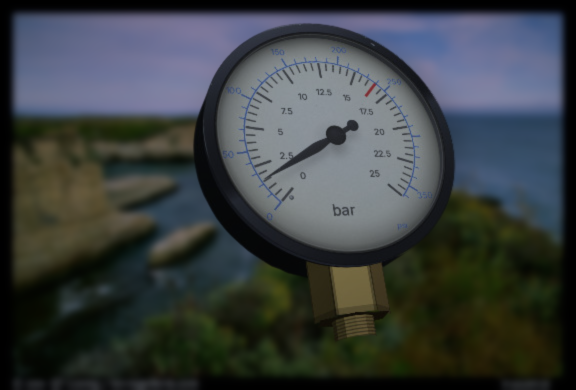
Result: 1.5; bar
